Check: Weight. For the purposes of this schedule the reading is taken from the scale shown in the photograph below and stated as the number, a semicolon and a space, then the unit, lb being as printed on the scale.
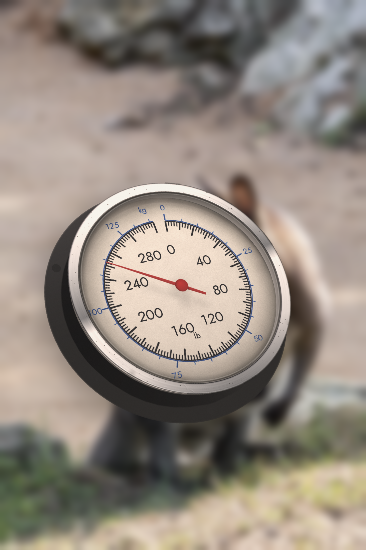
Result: 250; lb
